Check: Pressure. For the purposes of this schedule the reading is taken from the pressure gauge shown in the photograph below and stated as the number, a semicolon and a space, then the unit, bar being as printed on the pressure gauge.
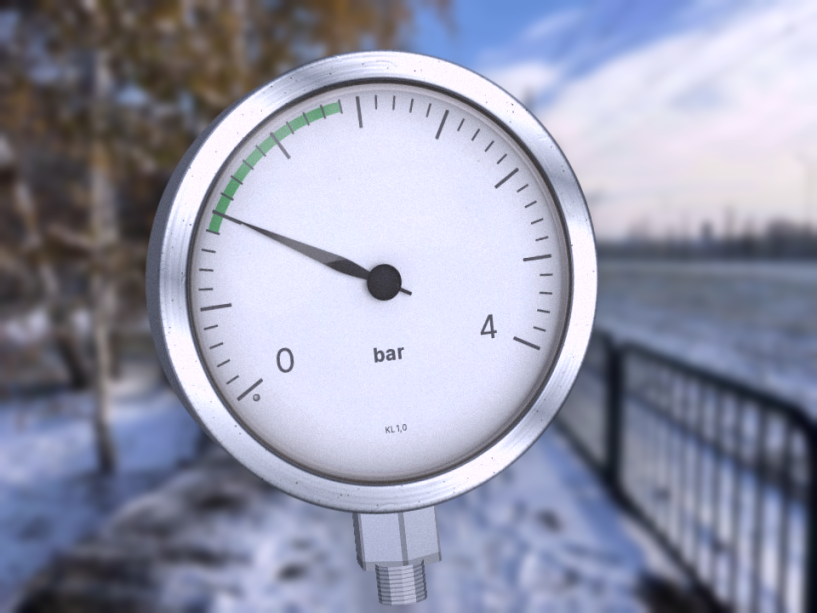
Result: 1; bar
